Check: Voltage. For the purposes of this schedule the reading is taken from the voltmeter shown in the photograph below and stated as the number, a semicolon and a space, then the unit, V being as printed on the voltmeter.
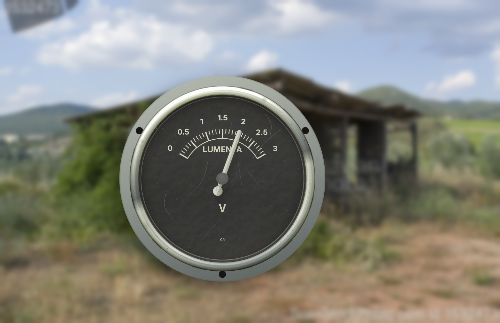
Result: 2; V
